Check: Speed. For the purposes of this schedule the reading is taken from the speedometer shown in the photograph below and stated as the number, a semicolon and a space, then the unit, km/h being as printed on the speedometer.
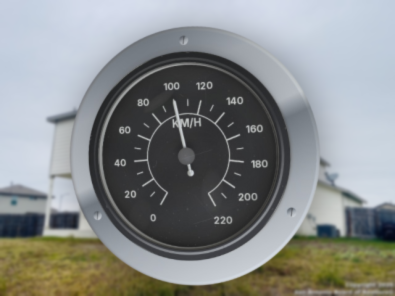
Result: 100; km/h
